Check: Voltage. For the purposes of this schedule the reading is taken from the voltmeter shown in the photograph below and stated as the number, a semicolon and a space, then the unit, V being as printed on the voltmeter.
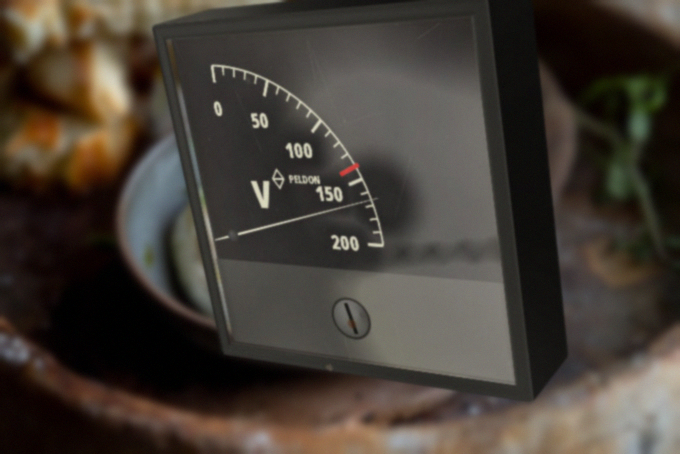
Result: 165; V
